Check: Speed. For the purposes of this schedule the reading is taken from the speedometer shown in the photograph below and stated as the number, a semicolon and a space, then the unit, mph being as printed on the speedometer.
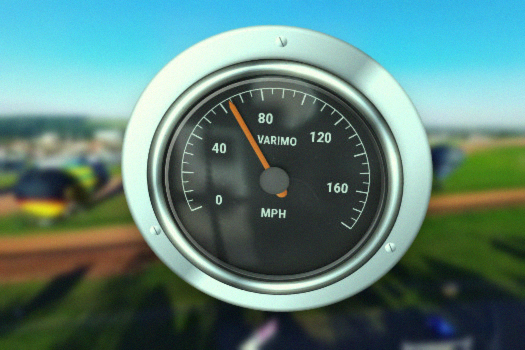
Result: 65; mph
